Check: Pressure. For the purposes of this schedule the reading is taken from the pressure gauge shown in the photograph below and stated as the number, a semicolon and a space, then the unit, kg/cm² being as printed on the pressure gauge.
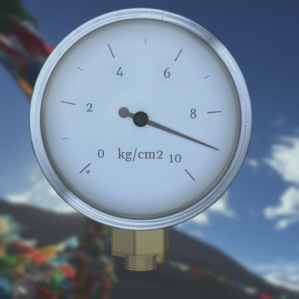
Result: 9; kg/cm²
